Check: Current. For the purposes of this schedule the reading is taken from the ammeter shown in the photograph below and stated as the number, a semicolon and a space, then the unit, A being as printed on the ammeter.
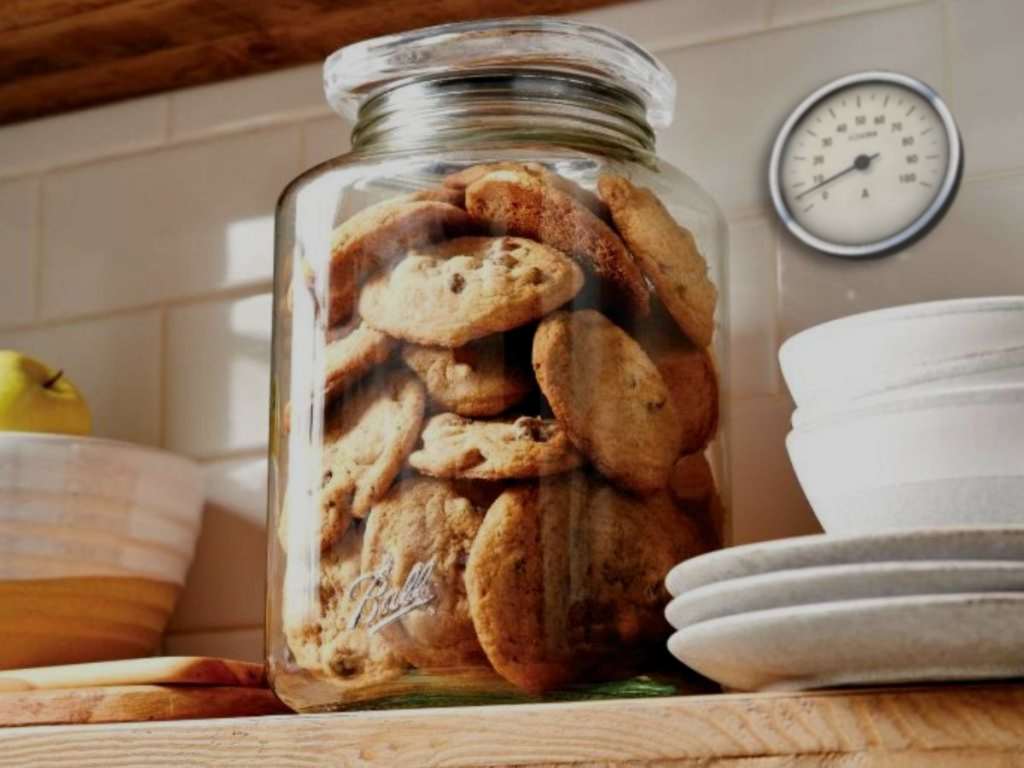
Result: 5; A
